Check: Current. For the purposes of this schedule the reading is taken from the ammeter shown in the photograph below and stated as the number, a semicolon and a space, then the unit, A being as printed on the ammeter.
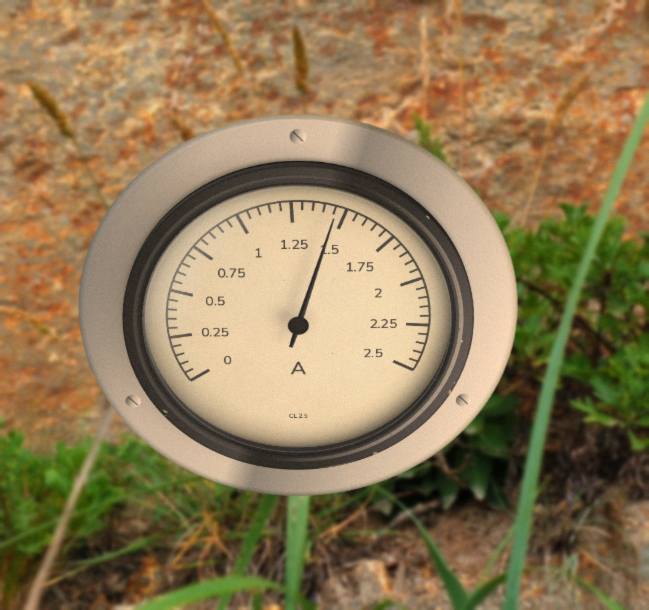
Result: 1.45; A
